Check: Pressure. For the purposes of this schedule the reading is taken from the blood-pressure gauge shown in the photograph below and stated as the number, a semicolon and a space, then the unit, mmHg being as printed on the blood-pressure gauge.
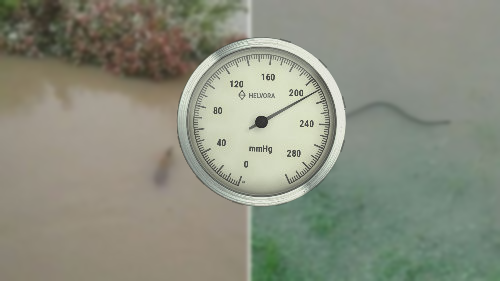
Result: 210; mmHg
